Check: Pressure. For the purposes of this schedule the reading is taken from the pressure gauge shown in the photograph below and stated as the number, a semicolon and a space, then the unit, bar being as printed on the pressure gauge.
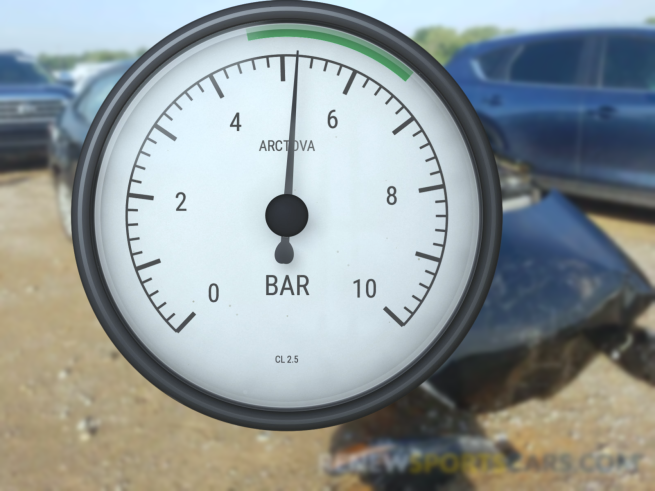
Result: 5.2; bar
